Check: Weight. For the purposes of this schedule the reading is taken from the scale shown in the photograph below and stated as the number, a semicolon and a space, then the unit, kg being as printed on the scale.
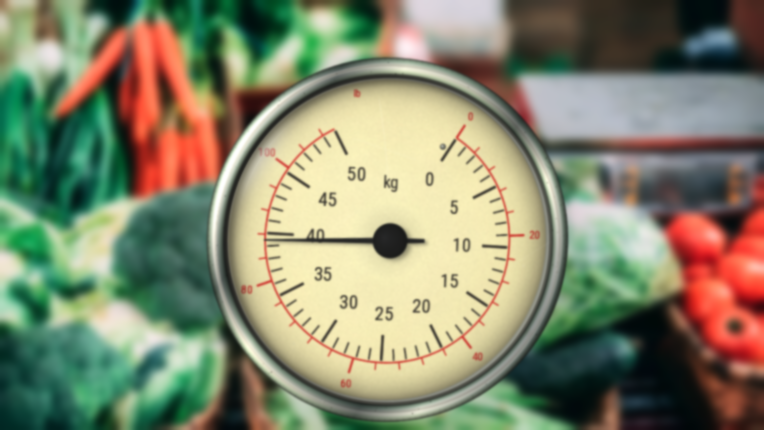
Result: 39.5; kg
